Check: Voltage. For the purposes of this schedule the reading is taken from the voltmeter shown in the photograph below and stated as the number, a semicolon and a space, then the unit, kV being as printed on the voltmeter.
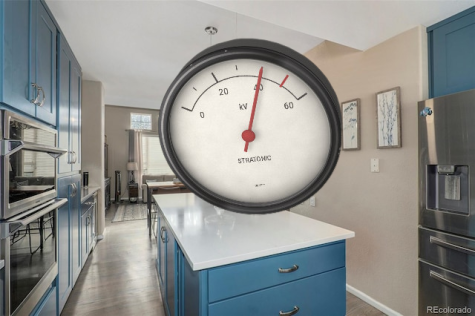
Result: 40; kV
